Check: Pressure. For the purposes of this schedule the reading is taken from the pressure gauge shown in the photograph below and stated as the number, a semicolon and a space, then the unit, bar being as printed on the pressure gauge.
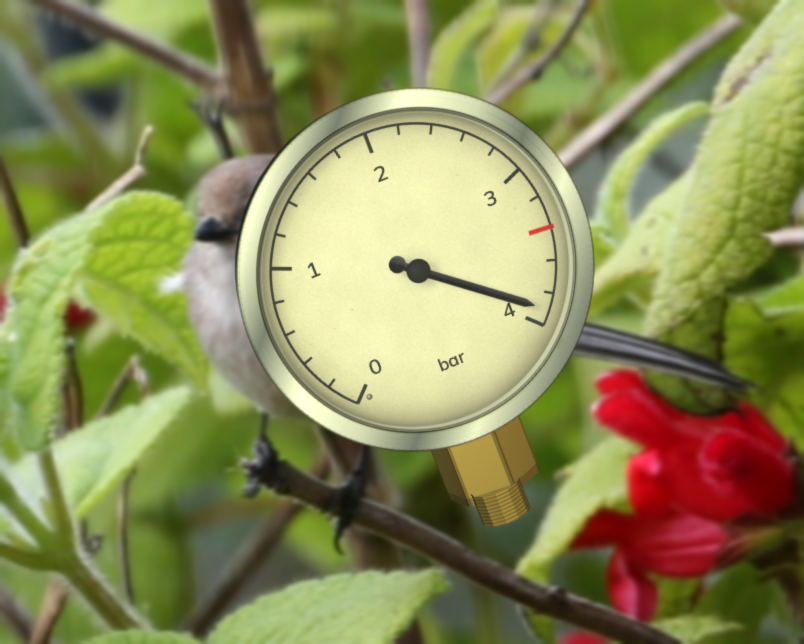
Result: 3.9; bar
